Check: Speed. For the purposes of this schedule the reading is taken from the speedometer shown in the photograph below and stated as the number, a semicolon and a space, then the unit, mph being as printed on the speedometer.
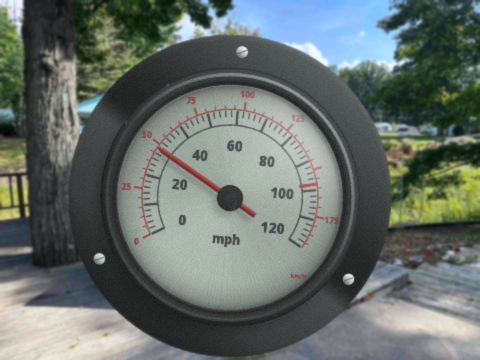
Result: 30; mph
